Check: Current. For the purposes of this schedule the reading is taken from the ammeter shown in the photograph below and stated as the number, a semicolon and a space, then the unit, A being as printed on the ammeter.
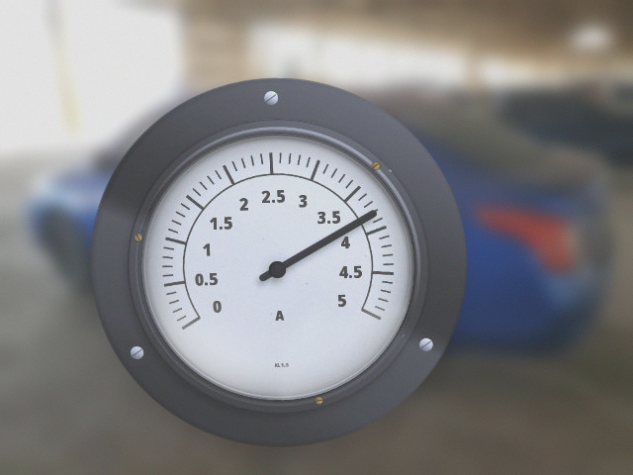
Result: 3.8; A
